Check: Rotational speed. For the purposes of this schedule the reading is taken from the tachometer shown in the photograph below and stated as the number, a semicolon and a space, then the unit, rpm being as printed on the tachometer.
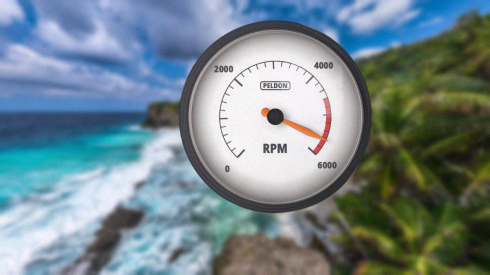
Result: 5600; rpm
